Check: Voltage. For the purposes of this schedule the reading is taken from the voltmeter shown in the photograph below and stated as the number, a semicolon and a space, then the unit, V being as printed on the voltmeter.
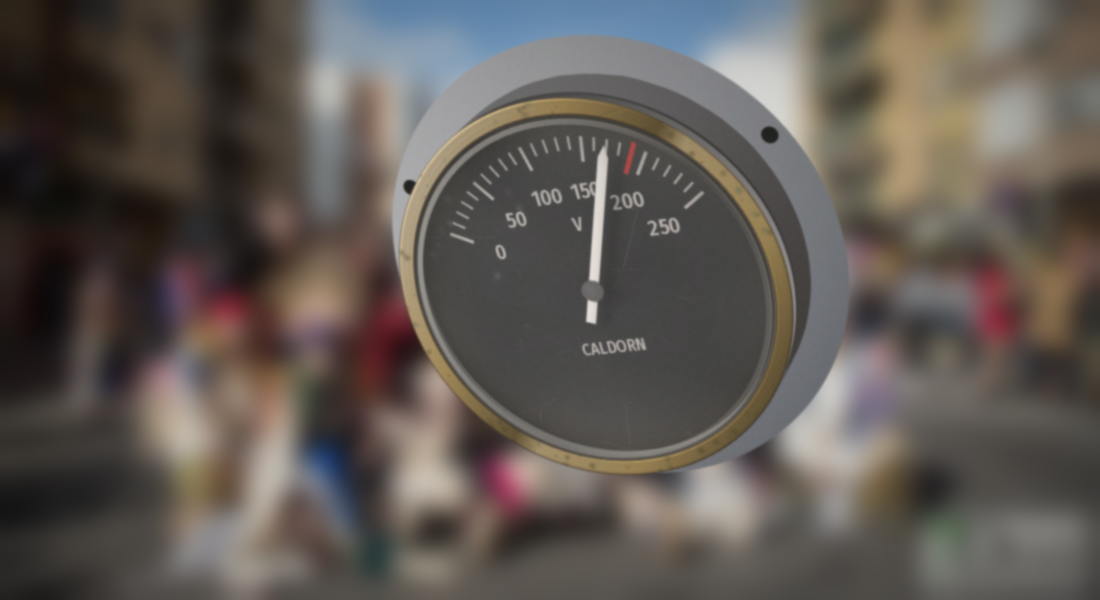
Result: 170; V
